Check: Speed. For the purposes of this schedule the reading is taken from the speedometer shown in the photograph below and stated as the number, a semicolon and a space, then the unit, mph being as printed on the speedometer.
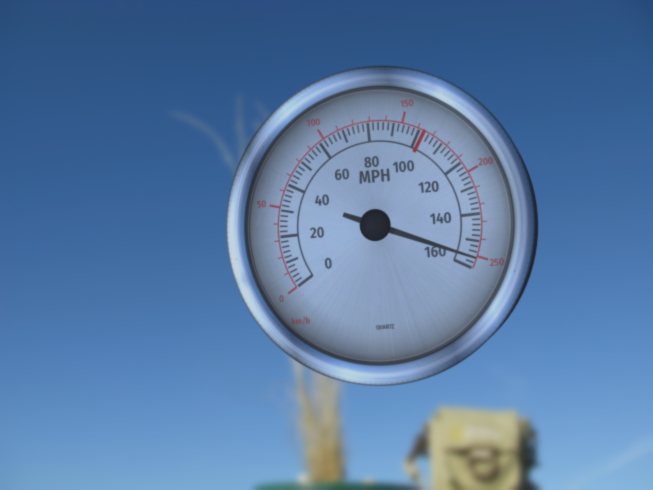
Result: 156; mph
